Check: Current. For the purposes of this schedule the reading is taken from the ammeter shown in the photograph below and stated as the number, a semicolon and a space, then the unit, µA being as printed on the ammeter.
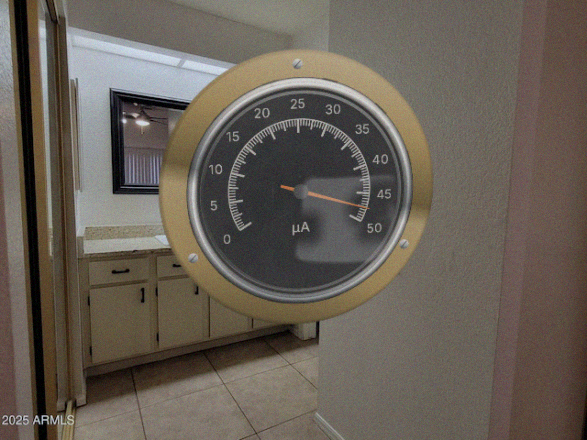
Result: 47.5; µA
